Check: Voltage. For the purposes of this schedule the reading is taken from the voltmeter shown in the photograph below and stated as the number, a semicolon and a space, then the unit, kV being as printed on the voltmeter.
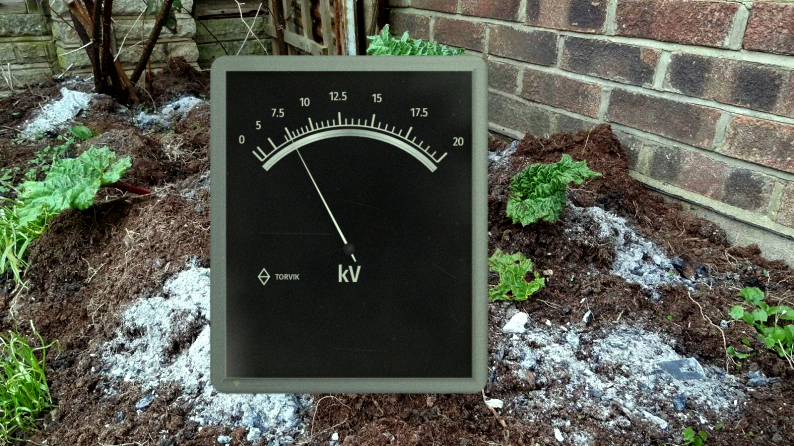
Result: 7.5; kV
